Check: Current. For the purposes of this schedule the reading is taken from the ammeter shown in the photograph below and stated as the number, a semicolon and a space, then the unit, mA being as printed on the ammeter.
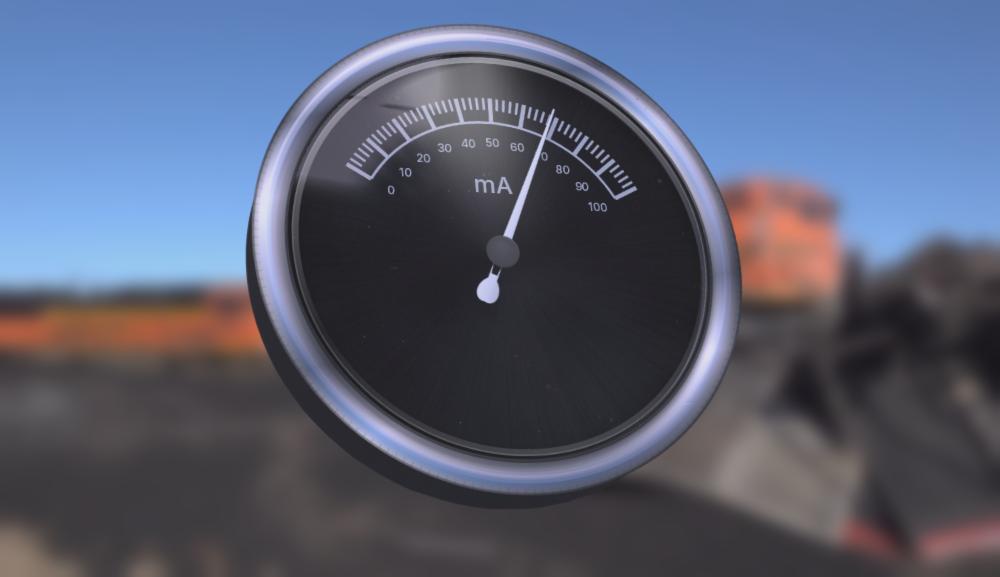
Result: 68; mA
